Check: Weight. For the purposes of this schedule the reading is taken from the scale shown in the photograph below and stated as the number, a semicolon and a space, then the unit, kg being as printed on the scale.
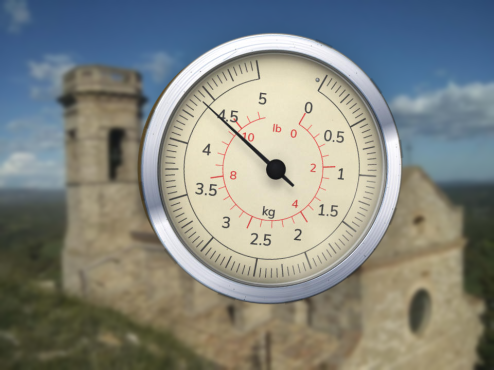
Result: 4.4; kg
